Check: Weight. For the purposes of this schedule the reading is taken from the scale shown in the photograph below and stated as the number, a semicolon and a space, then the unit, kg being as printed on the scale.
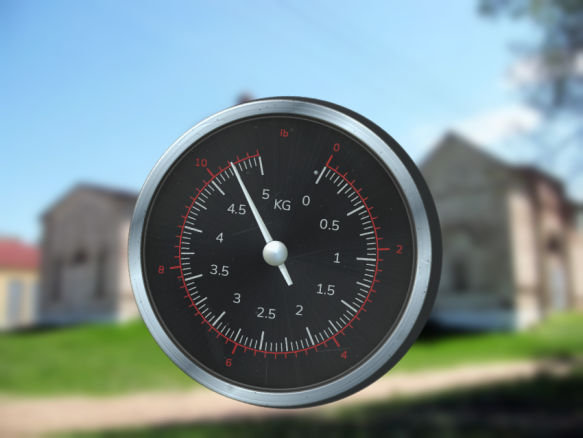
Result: 4.75; kg
